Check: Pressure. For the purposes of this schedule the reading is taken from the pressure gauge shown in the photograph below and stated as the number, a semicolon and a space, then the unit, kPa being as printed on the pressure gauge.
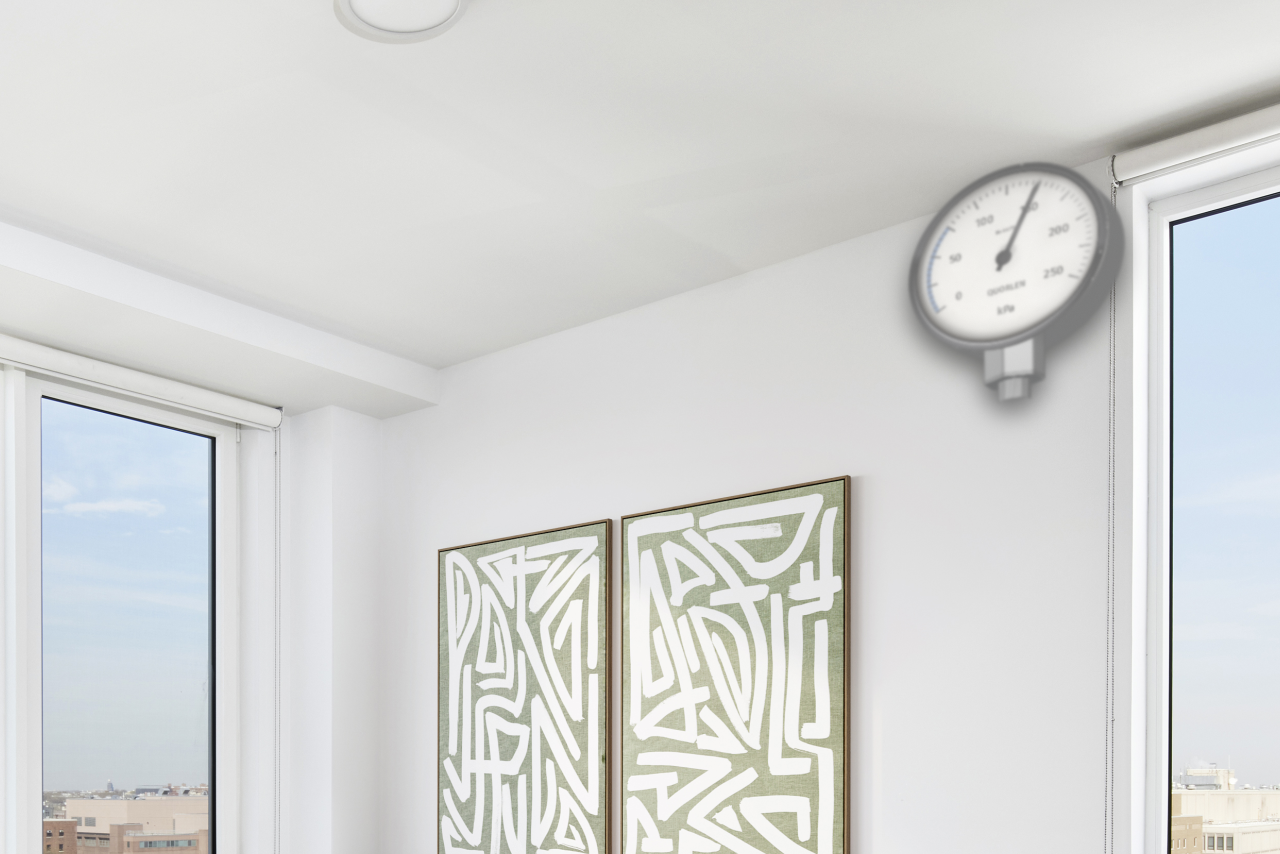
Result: 150; kPa
